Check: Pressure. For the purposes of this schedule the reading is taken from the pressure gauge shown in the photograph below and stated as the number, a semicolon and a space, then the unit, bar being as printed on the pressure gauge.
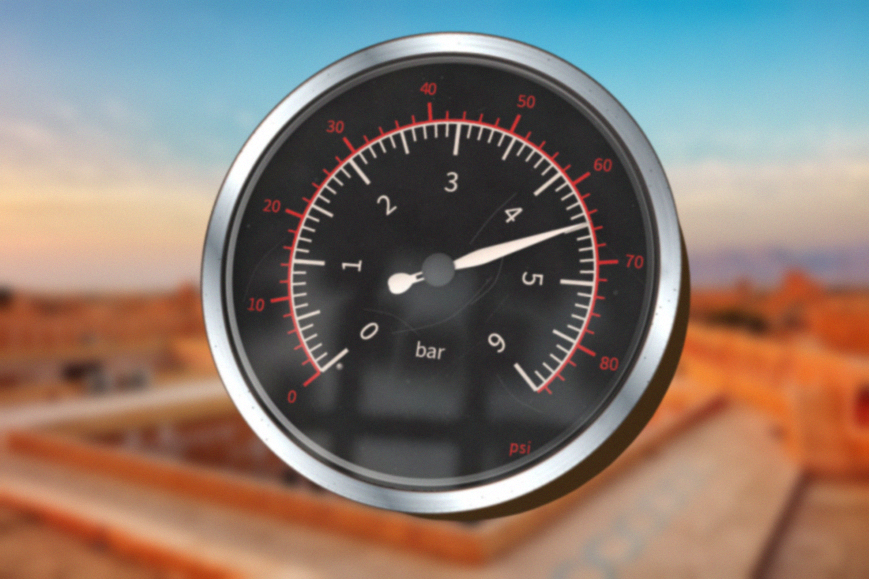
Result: 4.5; bar
